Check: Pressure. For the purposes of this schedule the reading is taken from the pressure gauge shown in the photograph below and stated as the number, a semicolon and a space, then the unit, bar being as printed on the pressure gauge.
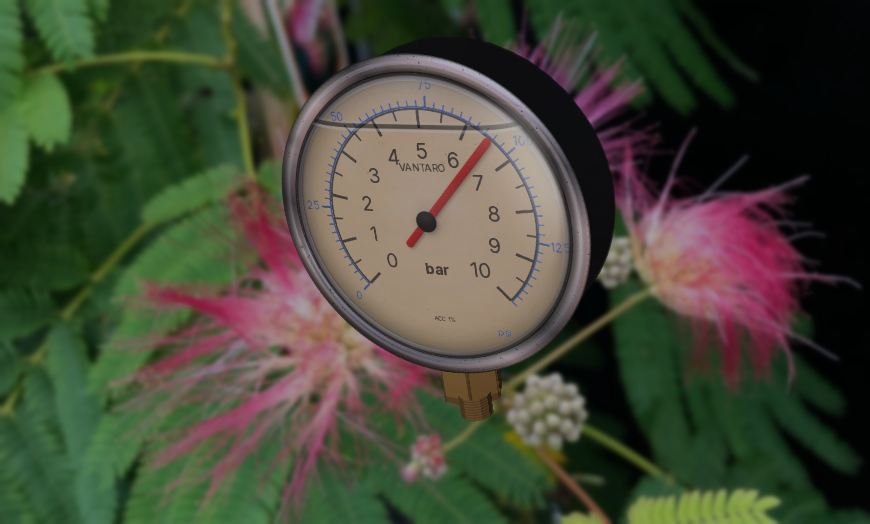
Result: 6.5; bar
